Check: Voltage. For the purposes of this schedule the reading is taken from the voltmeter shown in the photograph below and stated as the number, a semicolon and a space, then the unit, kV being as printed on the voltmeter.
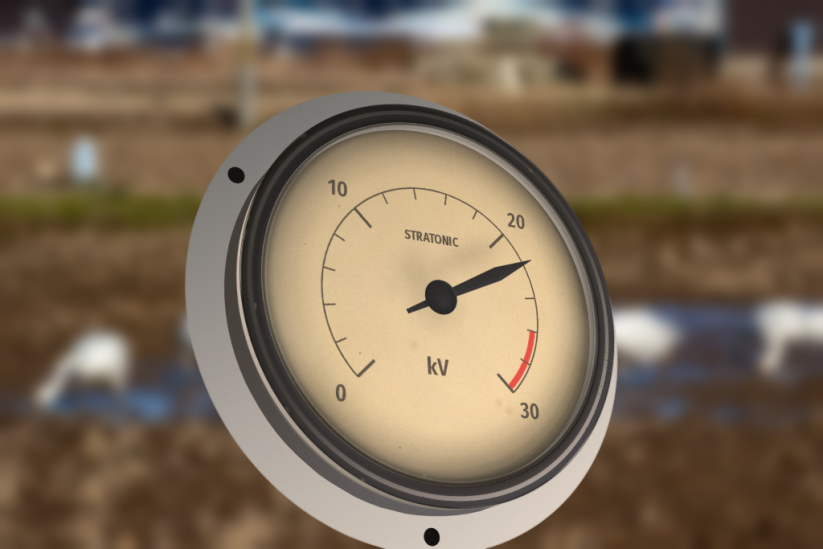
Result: 22; kV
